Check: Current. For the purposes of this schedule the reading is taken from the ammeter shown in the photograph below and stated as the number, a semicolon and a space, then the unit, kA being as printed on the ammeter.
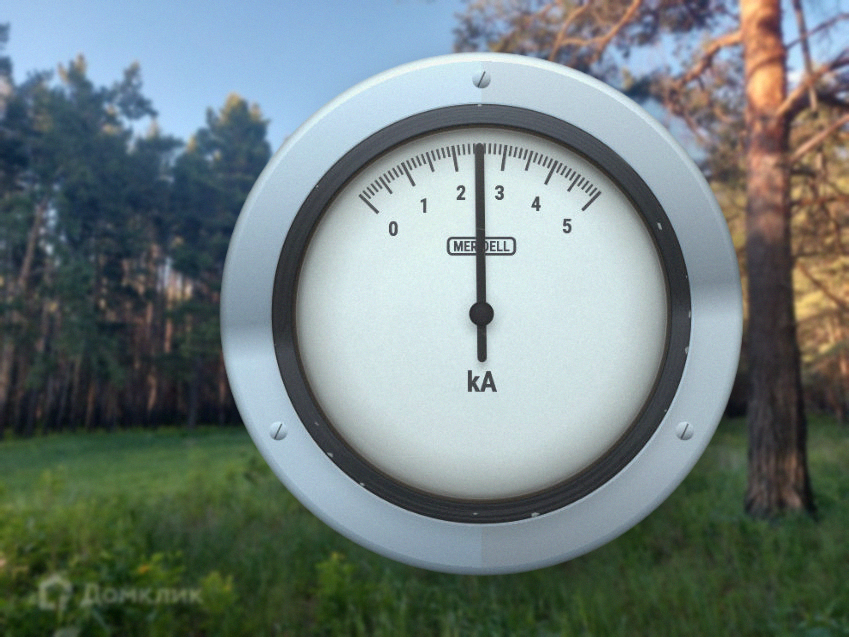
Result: 2.5; kA
